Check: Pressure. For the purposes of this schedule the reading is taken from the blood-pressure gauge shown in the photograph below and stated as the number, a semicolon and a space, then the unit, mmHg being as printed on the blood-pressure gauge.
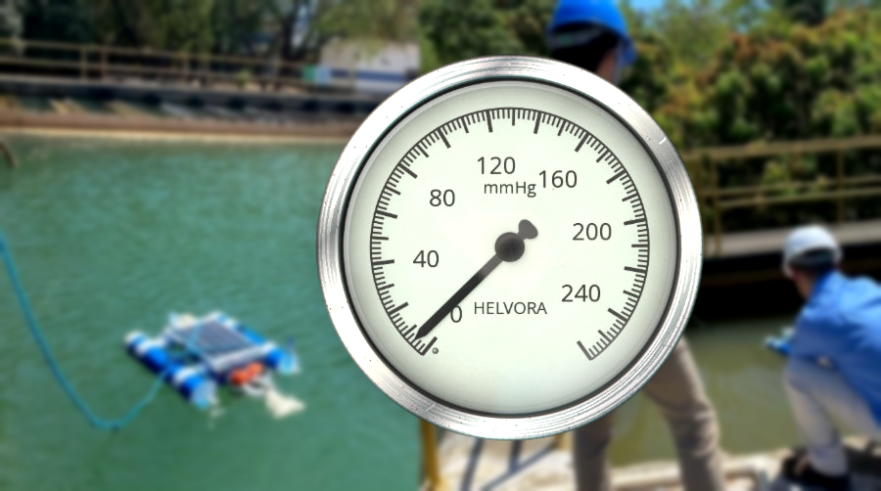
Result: 6; mmHg
